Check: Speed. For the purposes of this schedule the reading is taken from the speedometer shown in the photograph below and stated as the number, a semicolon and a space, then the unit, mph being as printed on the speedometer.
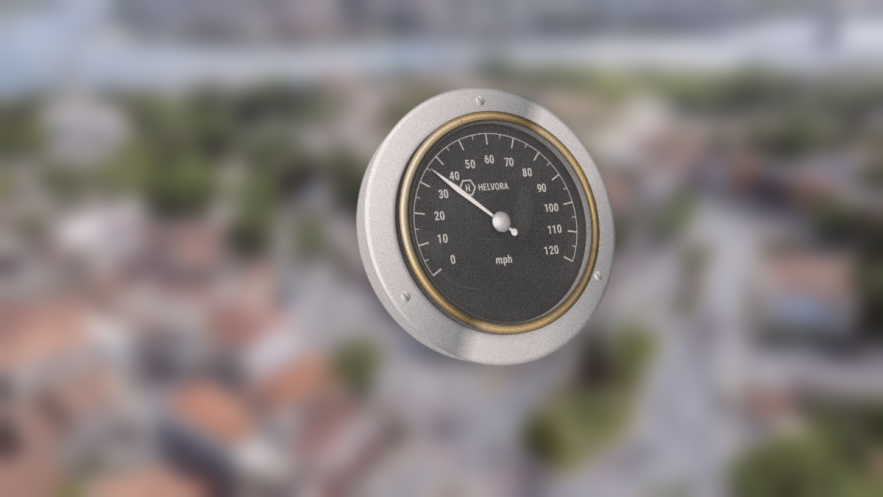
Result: 35; mph
